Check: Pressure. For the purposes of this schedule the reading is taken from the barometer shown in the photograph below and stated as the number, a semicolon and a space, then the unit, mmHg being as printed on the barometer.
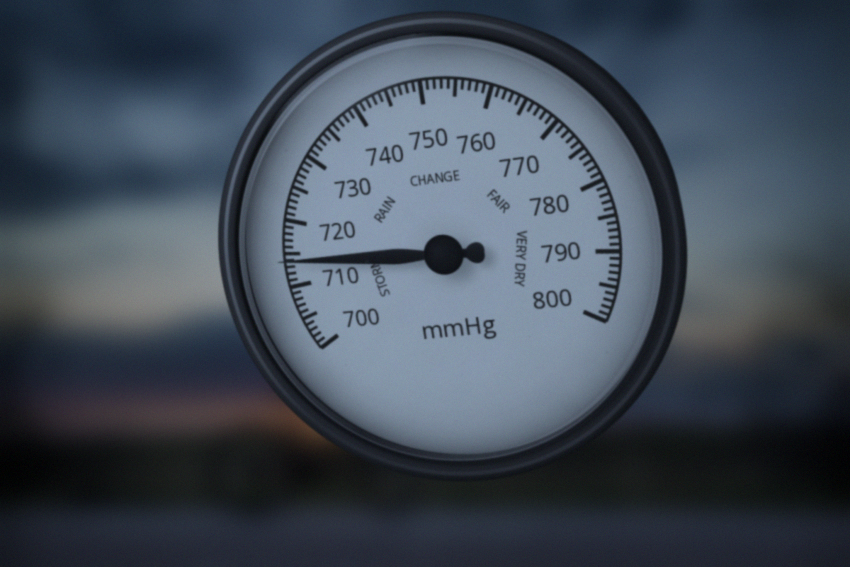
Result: 714; mmHg
